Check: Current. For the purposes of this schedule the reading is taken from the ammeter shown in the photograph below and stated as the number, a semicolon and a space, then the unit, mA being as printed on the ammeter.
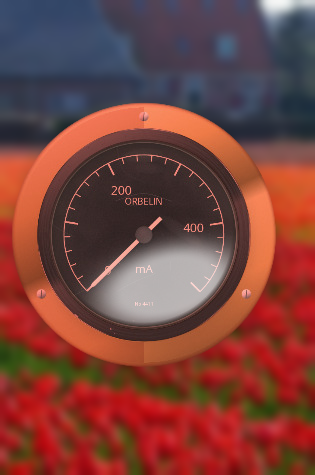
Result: 0; mA
